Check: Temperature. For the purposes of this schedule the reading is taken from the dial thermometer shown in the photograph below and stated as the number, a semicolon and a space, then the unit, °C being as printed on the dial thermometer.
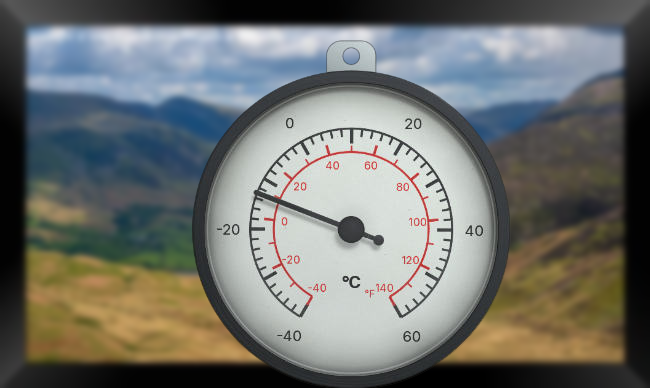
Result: -13; °C
